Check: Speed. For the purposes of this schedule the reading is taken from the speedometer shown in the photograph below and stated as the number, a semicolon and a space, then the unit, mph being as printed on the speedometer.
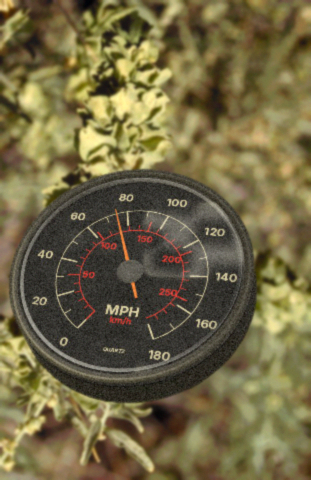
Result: 75; mph
